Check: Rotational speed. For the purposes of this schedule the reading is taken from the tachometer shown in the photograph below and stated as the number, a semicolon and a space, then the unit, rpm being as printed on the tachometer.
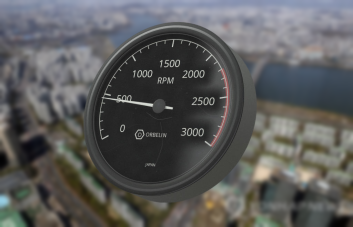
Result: 450; rpm
